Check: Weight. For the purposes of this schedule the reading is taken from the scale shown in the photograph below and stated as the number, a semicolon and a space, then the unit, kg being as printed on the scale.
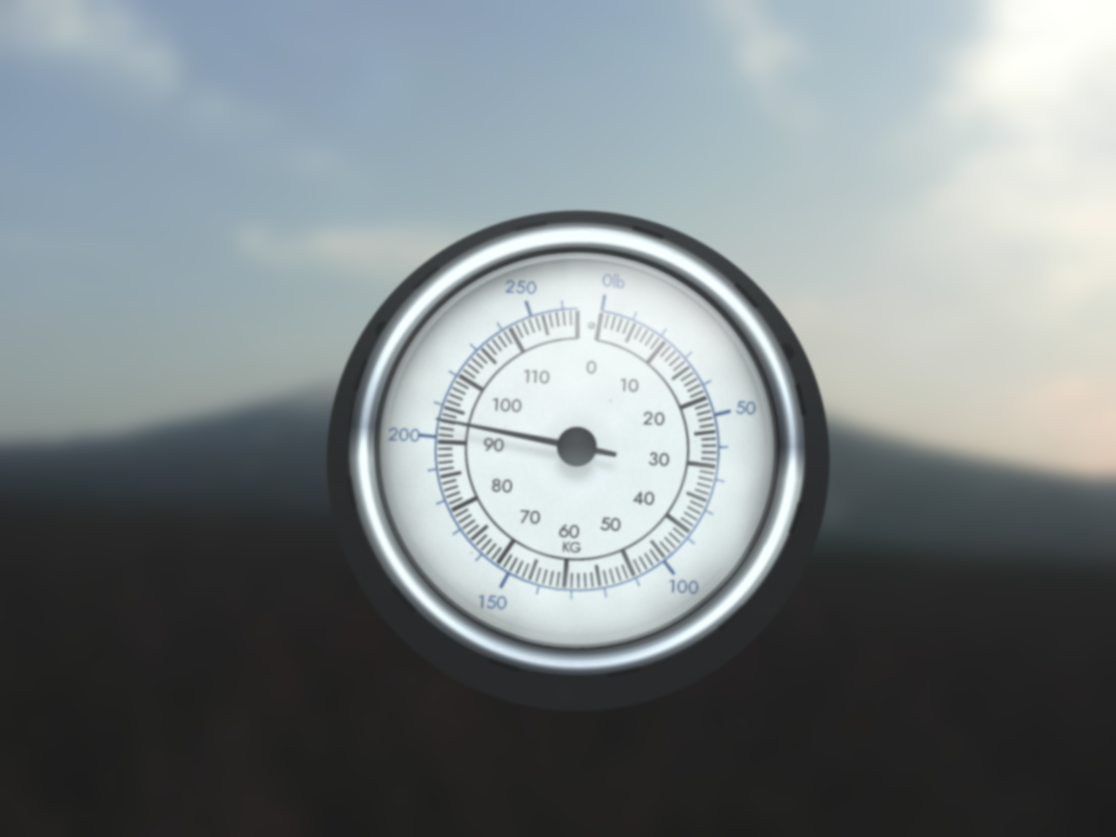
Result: 93; kg
